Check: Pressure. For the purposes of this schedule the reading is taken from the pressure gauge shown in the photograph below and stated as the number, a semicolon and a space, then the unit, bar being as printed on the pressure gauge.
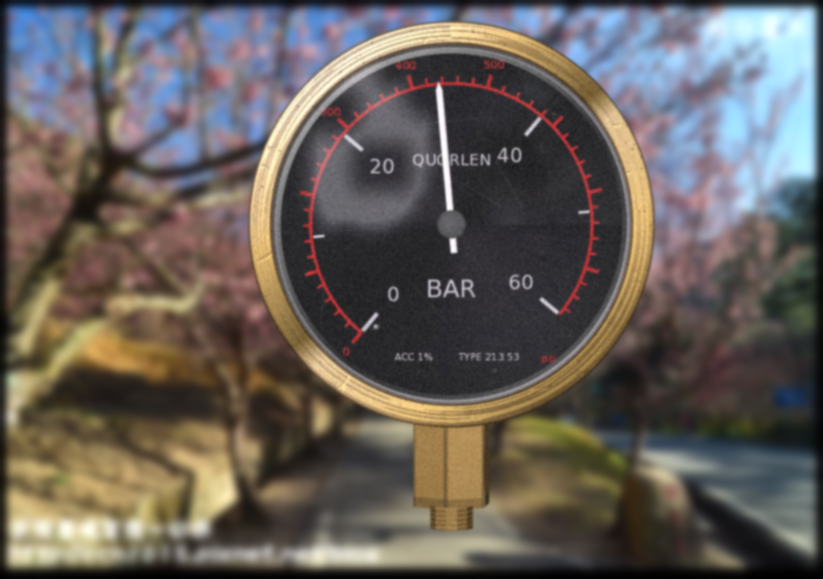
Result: 30; bar
